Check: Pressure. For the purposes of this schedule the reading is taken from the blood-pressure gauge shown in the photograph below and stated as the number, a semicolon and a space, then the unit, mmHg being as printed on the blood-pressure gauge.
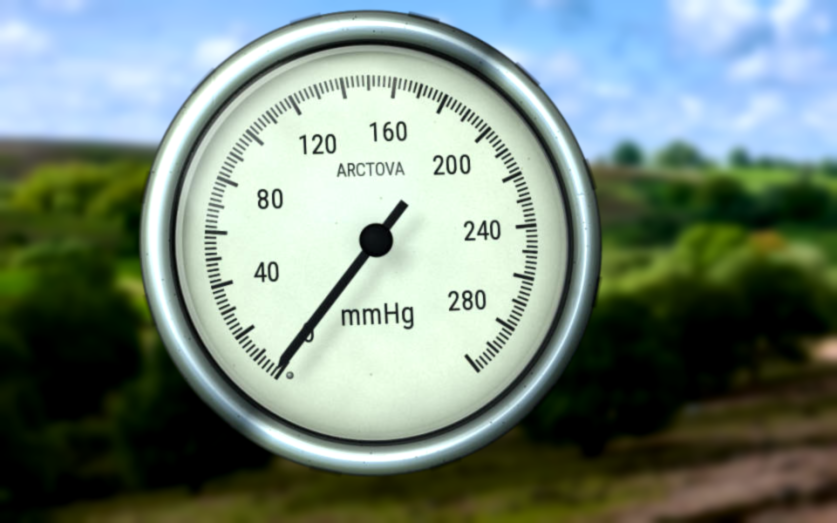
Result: 2; mmHg
